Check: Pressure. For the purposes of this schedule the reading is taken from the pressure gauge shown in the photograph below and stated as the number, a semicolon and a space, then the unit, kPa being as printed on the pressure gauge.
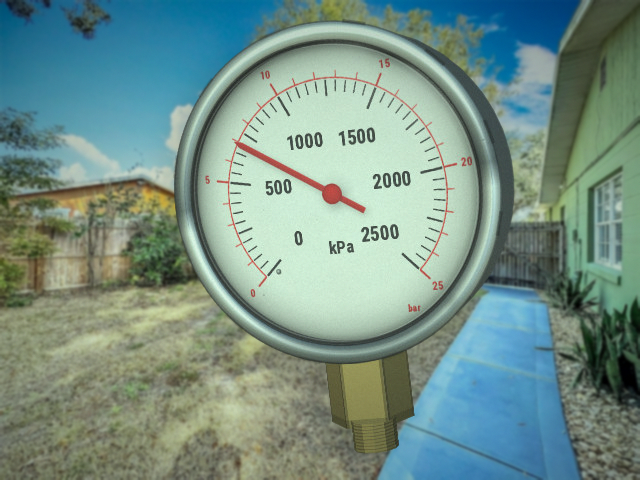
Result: 700; kPa
